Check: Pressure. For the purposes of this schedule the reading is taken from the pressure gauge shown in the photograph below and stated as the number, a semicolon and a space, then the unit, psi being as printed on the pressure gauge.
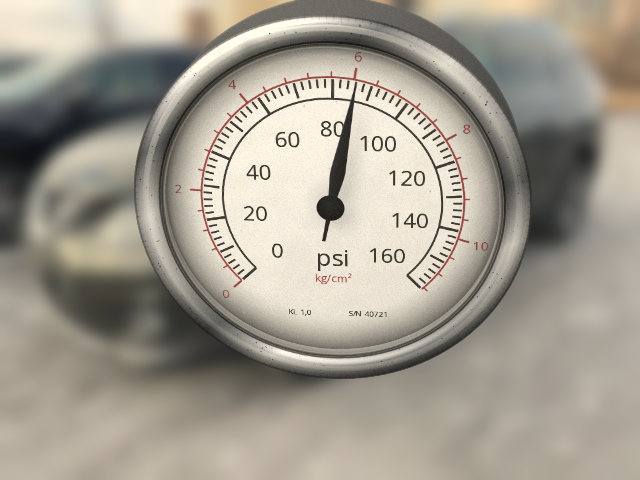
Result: 86; psi
